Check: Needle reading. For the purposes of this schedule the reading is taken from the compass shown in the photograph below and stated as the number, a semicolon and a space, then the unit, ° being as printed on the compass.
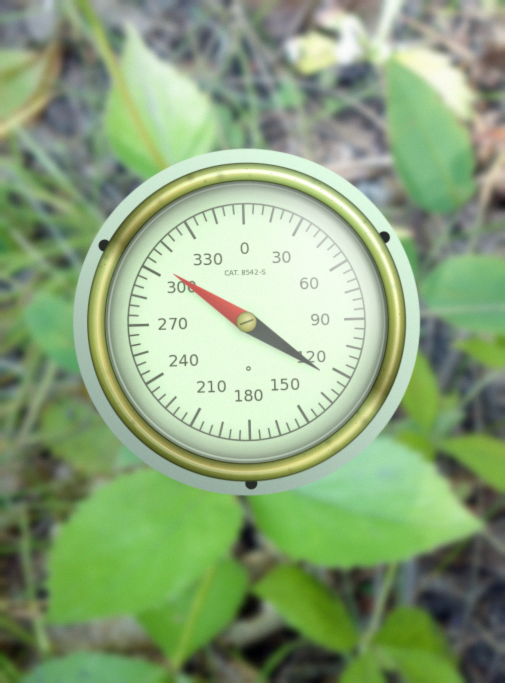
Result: 305; °
